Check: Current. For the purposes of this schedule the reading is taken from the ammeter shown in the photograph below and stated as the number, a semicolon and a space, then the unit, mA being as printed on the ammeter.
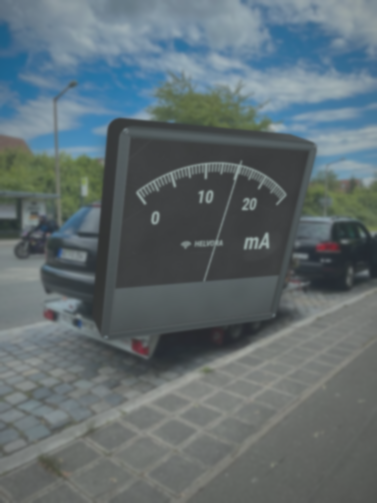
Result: 15; mA
